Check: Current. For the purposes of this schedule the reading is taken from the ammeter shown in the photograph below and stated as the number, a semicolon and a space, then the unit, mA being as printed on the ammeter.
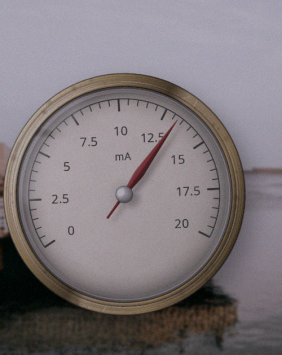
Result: 13.25; mA
